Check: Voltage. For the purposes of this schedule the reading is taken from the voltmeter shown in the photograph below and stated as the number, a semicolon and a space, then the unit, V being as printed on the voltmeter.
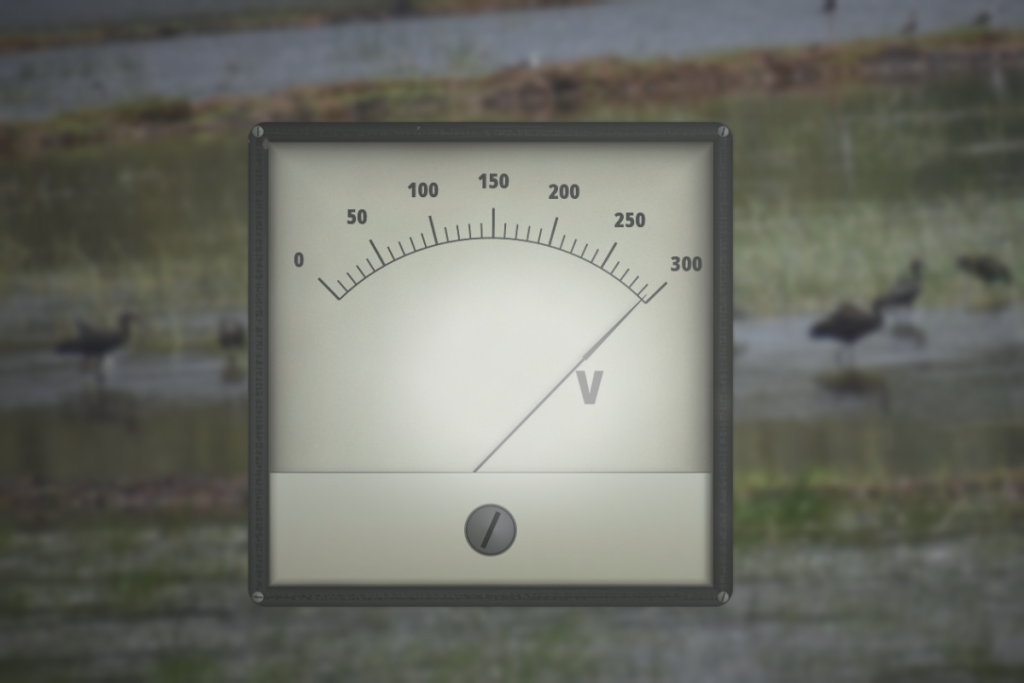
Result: 295; V
